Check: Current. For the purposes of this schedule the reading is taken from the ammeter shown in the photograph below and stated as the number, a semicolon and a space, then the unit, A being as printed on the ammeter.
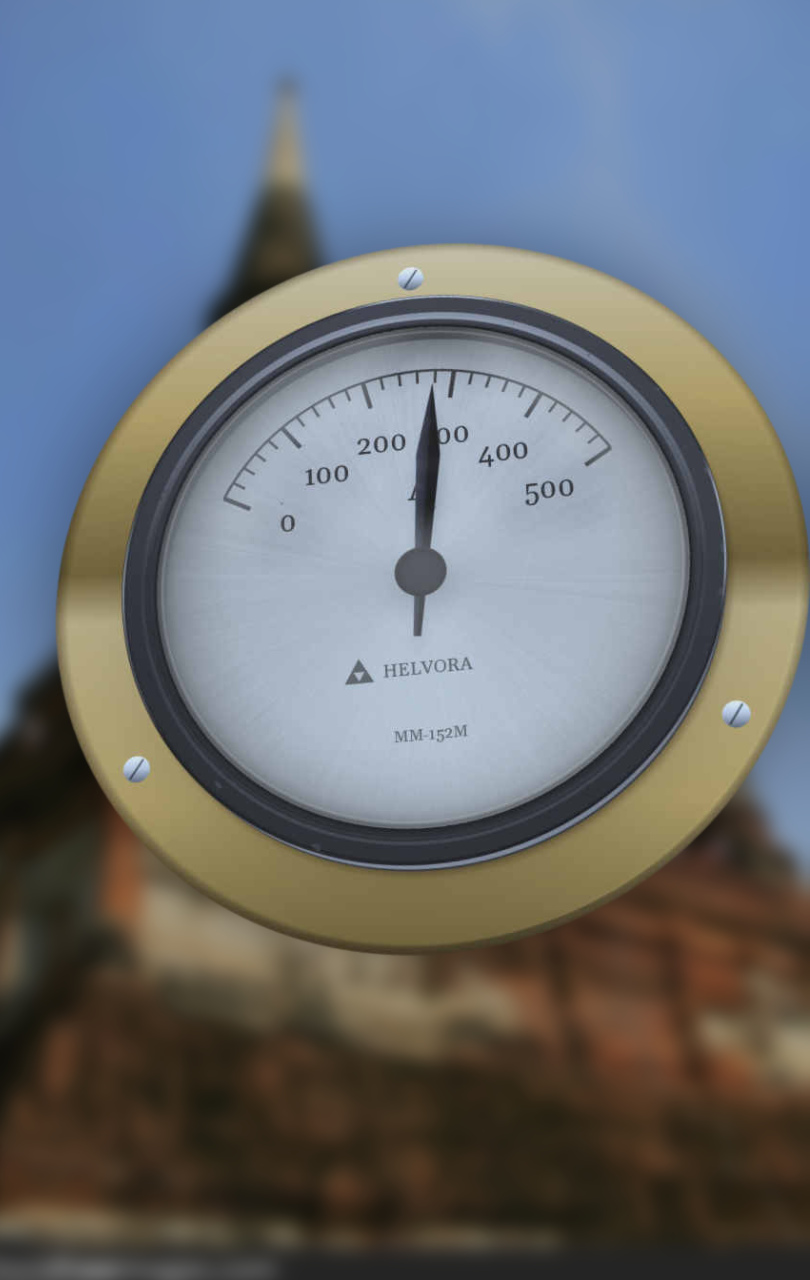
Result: 280; A
